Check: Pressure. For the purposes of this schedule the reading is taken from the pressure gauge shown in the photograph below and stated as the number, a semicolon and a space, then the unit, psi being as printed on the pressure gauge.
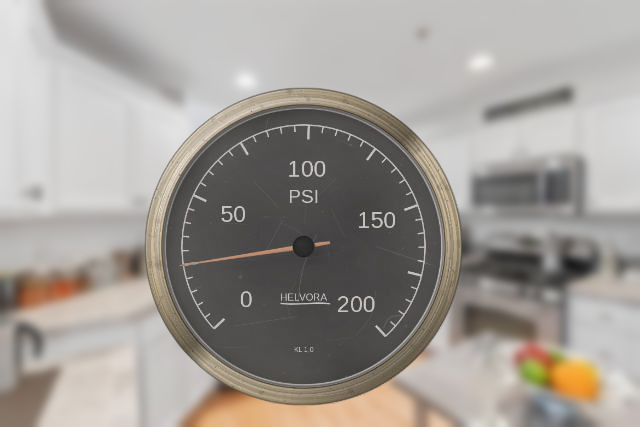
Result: 25; psi
